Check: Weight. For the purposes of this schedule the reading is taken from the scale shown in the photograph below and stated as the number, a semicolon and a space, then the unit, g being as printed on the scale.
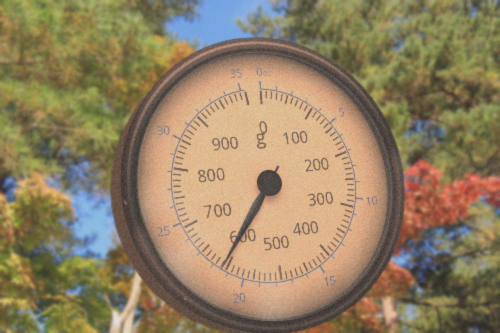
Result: 610; g
